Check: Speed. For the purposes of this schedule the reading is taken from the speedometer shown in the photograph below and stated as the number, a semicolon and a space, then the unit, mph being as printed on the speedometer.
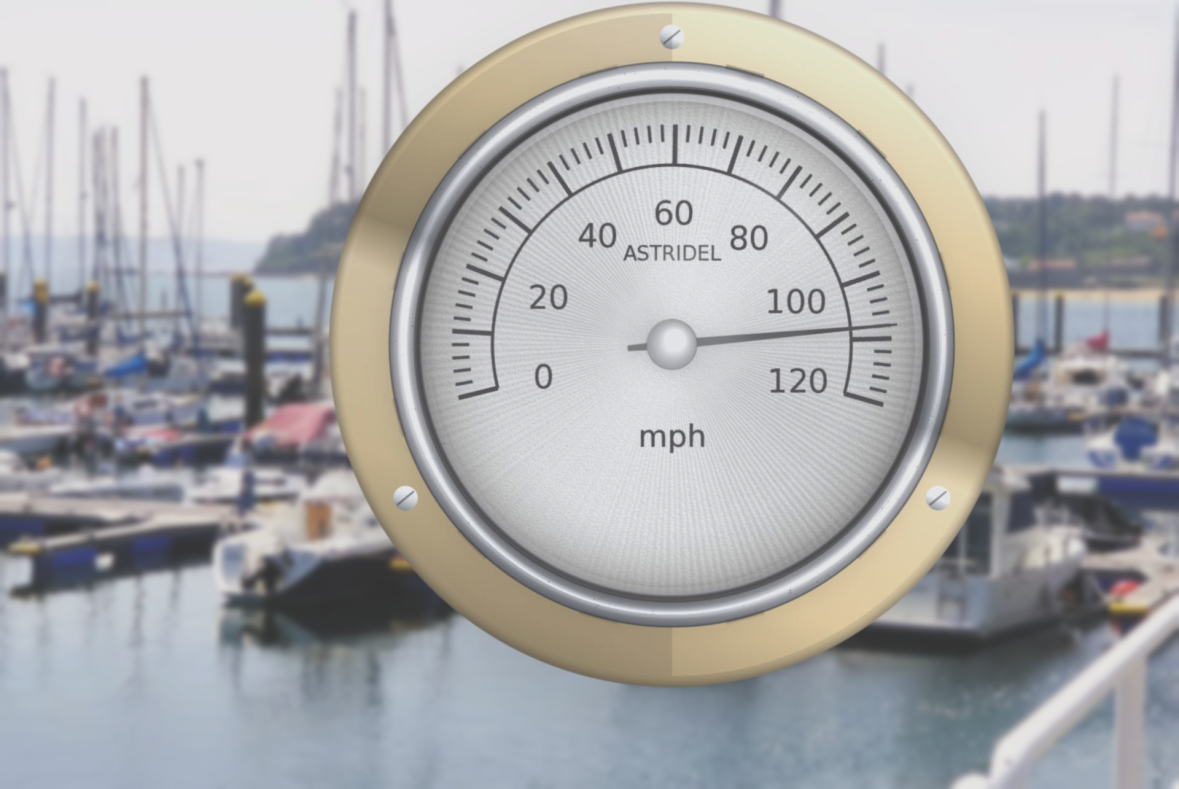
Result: 108; mph
